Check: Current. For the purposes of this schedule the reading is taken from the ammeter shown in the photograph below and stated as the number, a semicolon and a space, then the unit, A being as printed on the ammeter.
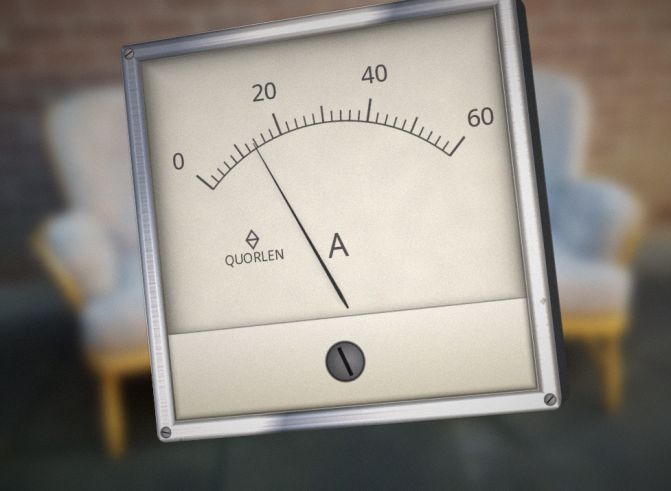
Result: 14; A
